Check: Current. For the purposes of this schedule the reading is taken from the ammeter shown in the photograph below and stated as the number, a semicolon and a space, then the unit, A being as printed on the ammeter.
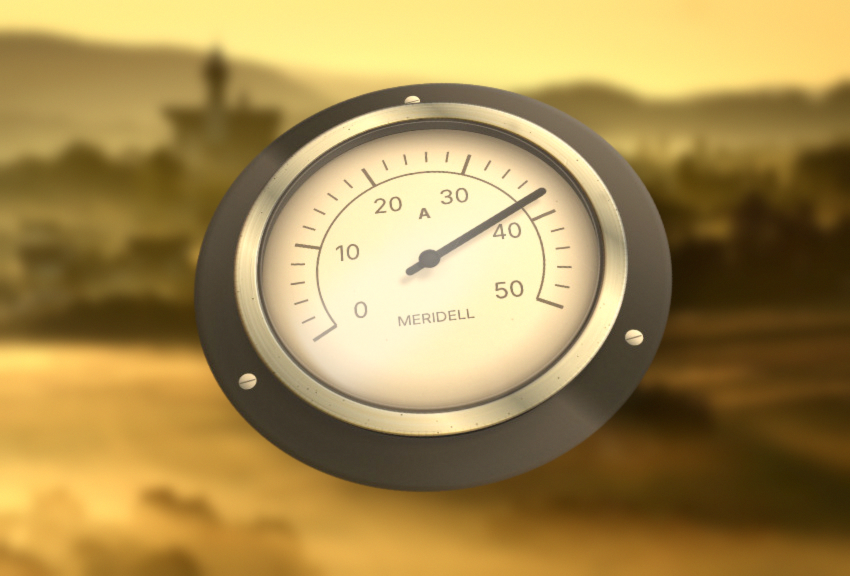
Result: 38; A
